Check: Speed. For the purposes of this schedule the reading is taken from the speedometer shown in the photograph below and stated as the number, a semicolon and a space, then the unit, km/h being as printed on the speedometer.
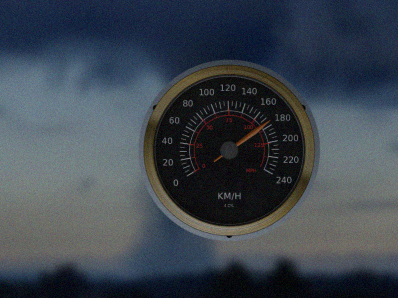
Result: 175; km/h
